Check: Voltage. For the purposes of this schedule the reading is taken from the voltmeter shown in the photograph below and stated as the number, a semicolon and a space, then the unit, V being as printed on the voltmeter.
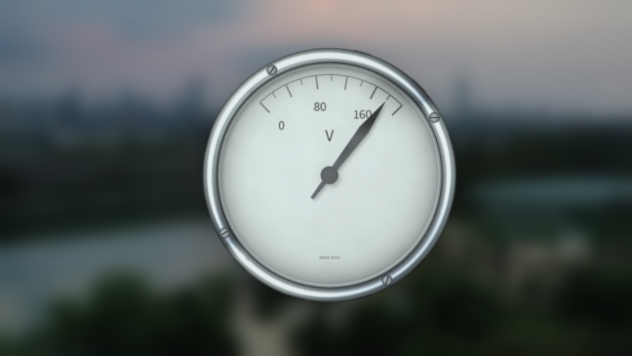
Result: 180; V
